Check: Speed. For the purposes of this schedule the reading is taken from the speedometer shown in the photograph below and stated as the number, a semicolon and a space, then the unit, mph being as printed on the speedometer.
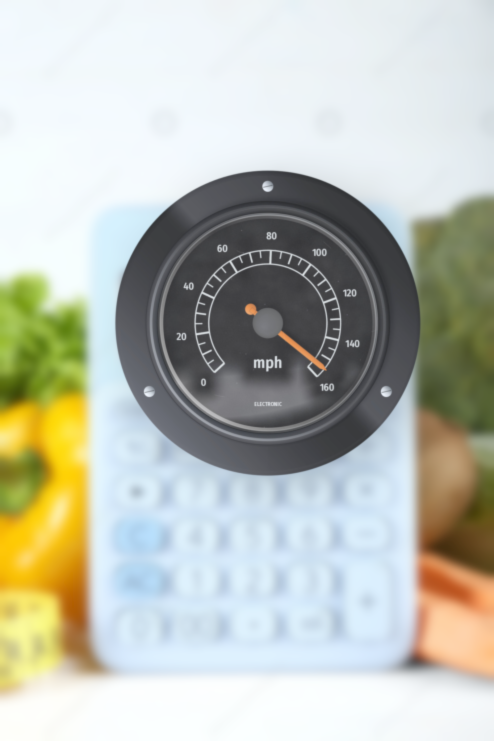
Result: 155; mph
